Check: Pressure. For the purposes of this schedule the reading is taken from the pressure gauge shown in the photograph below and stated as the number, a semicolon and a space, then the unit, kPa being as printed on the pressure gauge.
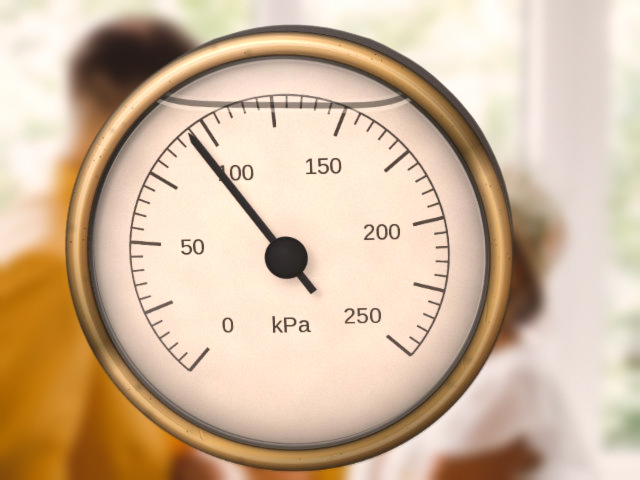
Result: 95; kPa
